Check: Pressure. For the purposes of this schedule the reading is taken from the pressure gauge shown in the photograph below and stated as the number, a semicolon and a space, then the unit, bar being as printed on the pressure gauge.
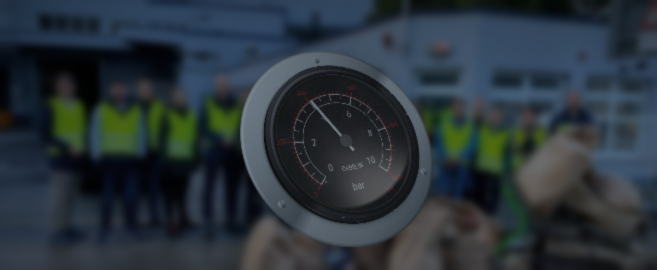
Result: 4; bar
